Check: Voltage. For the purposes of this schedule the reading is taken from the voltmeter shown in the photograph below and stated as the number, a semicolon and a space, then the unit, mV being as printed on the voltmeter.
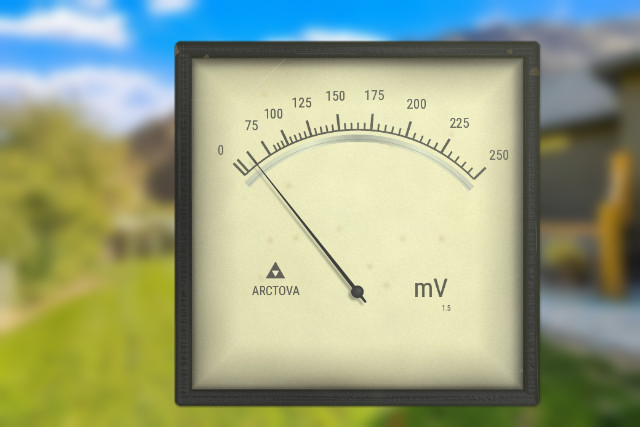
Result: 50; mV
